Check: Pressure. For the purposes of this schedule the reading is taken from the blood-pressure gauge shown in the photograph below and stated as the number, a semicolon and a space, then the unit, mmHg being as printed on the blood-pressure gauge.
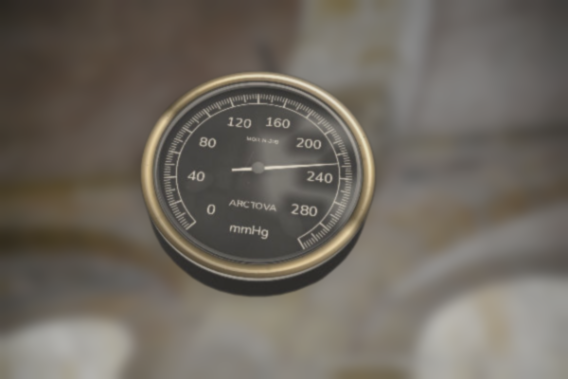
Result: 230; mmHg
